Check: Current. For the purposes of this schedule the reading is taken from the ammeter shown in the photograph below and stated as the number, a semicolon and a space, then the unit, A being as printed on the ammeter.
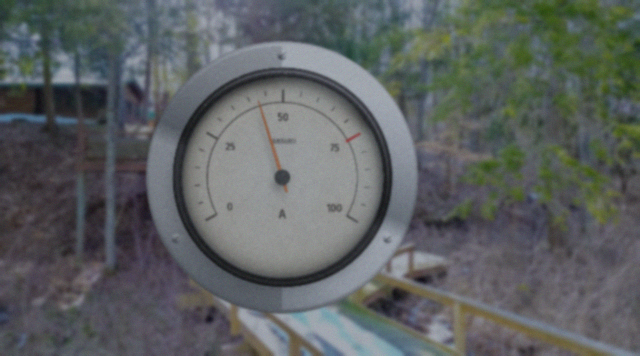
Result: 42.5; A
